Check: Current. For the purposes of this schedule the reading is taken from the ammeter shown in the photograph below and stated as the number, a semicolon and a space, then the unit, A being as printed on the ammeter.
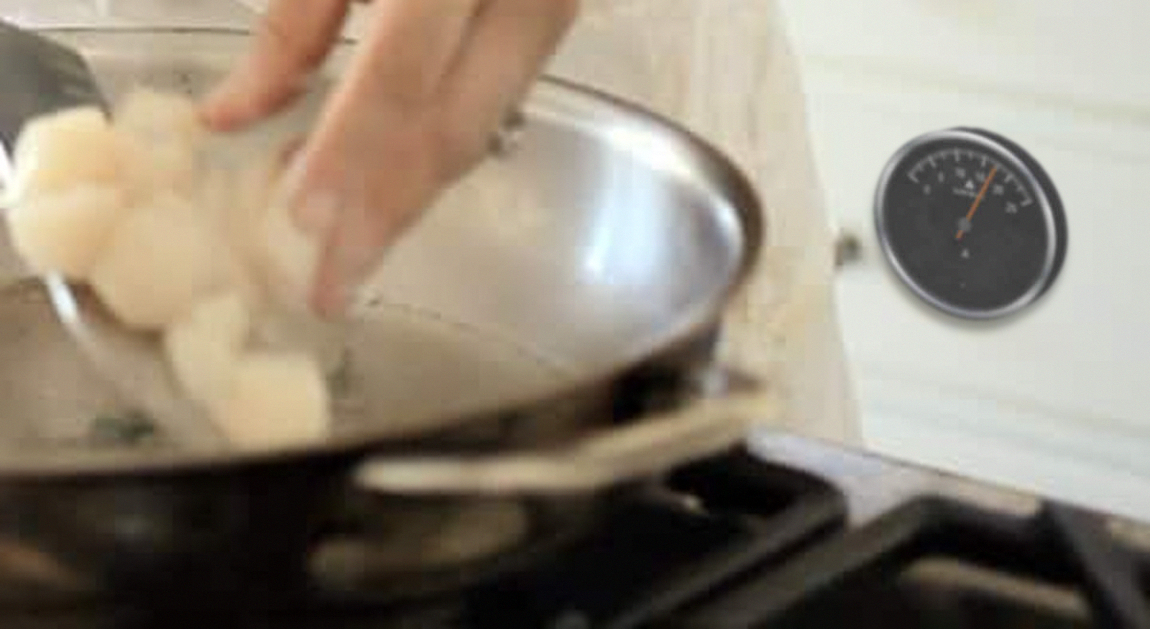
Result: 17.5; A
